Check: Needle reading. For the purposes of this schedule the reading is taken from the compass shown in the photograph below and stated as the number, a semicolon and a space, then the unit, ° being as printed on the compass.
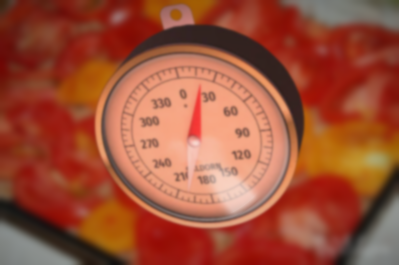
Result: 20; °
